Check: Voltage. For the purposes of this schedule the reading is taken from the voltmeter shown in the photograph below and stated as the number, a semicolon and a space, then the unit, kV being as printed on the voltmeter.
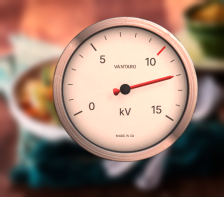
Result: 12; kV
